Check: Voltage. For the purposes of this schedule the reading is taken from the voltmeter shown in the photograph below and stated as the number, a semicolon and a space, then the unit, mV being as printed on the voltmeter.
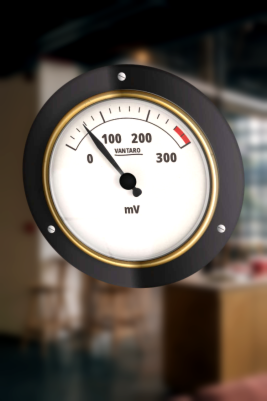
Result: 60; mV
